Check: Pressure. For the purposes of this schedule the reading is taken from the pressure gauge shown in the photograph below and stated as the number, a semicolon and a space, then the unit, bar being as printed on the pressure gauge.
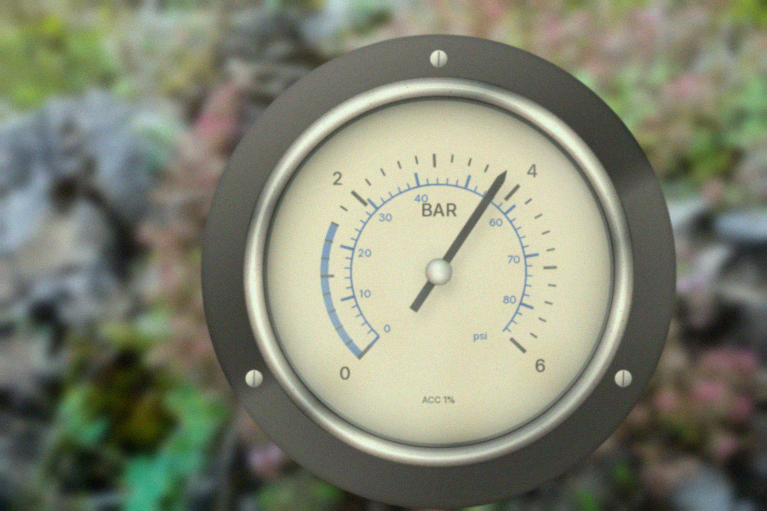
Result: 3.8; bar
